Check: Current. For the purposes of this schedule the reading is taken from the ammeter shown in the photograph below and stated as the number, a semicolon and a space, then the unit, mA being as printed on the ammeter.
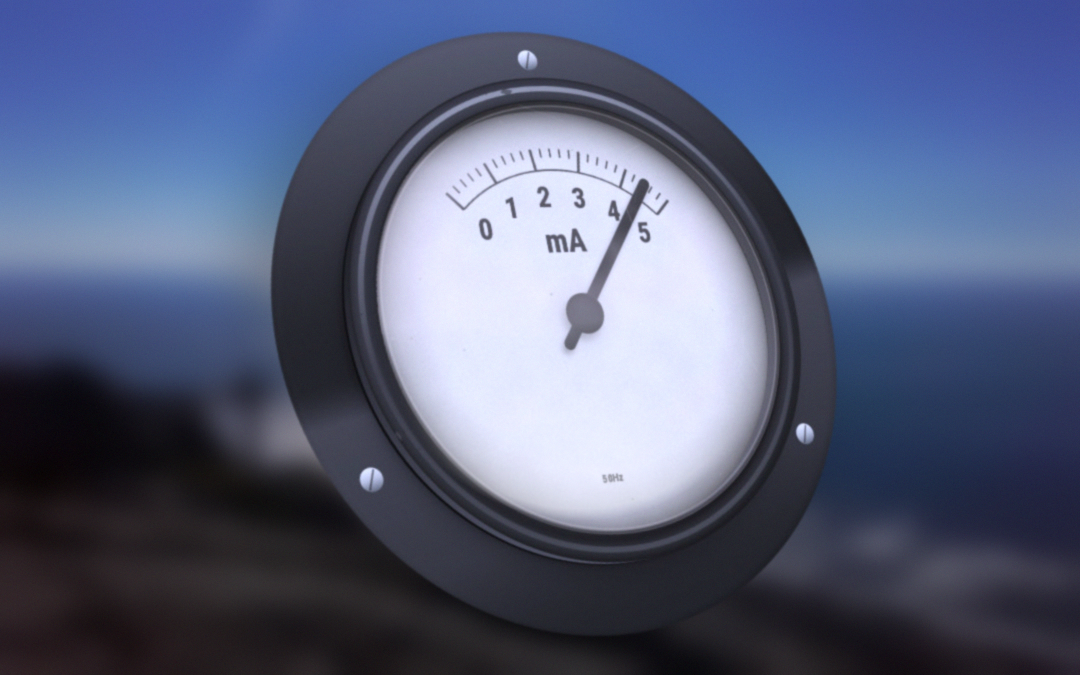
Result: 4.4; mA
